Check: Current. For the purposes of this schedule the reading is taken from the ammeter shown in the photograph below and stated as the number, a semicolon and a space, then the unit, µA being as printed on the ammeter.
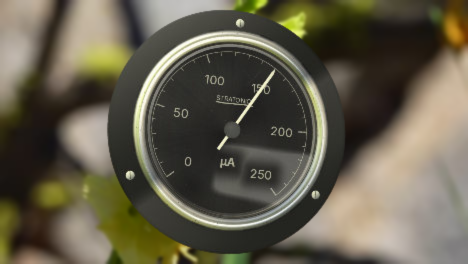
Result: 150; µA
